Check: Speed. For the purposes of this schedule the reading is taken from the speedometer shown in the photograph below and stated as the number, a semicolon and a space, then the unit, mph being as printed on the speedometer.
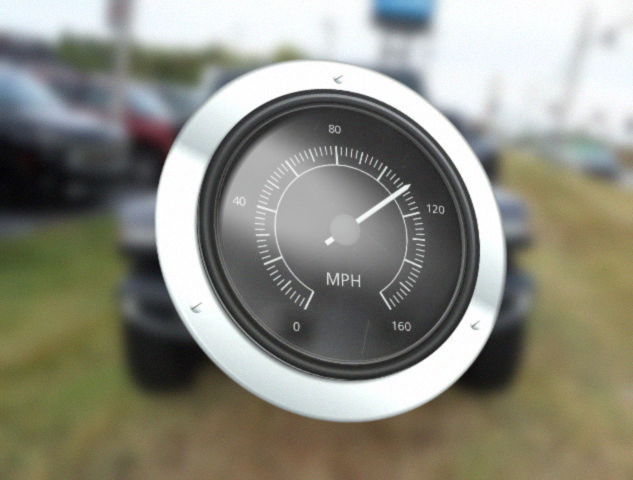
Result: 110; mph
